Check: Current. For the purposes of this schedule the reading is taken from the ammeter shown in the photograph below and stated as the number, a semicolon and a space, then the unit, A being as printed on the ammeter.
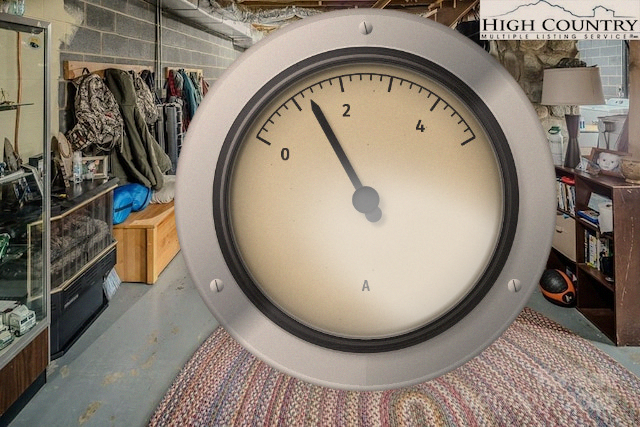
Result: 1.3; A
